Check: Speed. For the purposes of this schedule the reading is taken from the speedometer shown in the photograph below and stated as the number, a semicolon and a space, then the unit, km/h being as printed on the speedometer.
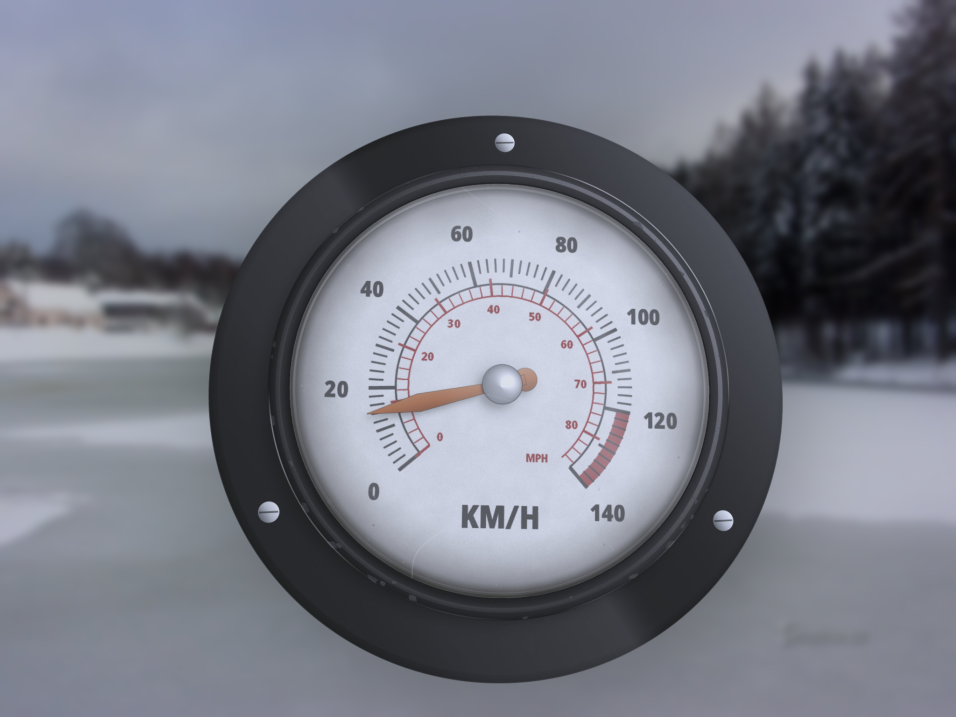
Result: 14; km/h
